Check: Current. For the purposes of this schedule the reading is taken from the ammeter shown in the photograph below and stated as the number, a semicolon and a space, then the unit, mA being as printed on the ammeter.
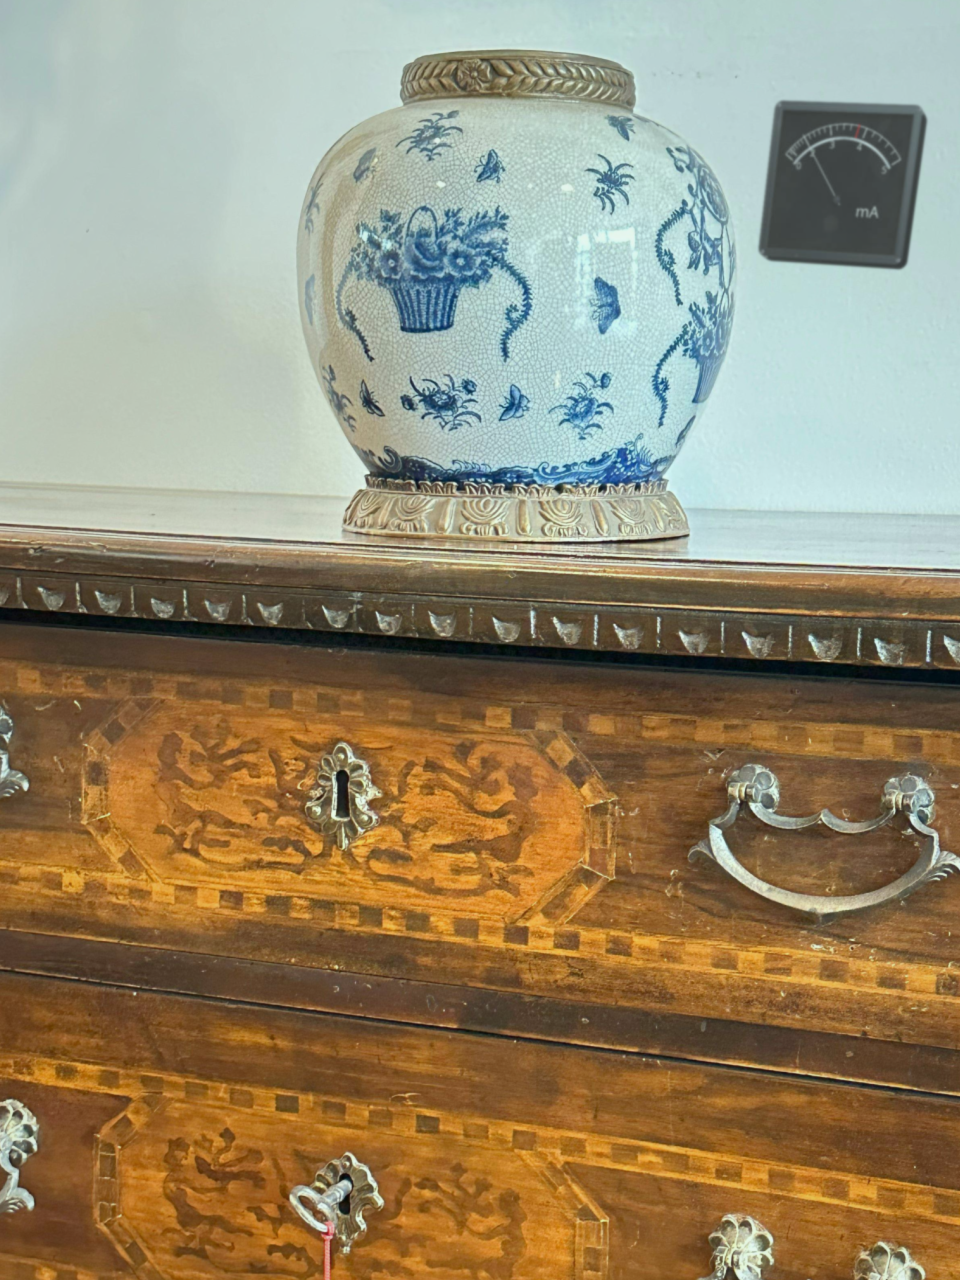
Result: 2; mA
